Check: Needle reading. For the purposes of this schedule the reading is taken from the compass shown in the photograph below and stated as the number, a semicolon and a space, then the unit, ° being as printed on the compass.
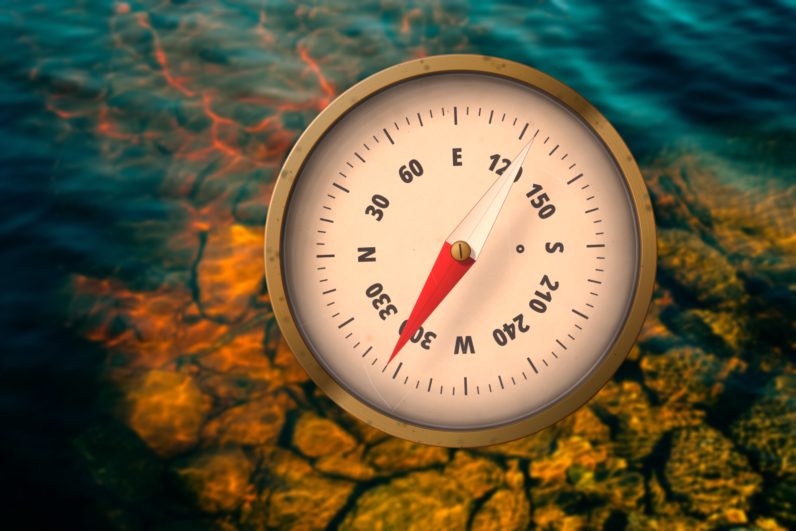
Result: 305; °
